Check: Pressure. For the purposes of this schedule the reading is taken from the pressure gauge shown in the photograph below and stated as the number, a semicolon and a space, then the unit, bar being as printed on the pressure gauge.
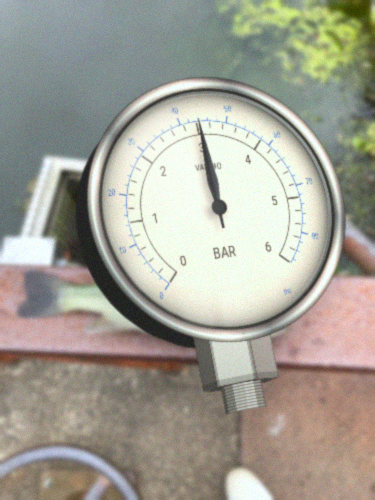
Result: 3; bar
